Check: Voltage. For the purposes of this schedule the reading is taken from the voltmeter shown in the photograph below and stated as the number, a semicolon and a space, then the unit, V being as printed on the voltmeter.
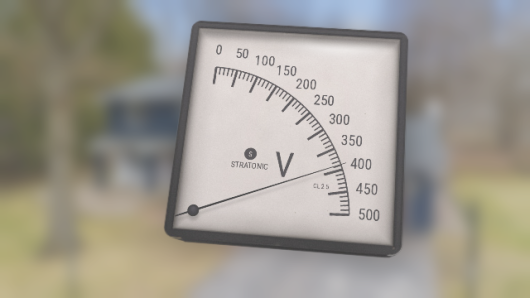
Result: 390; V
